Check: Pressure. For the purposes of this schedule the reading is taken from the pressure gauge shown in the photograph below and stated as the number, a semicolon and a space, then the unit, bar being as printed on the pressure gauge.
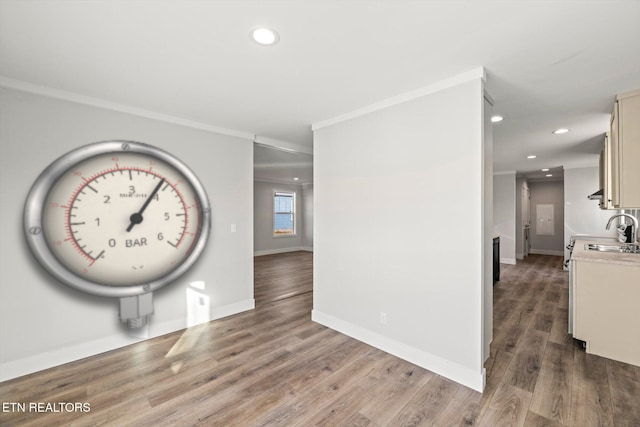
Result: 3.8; bar
